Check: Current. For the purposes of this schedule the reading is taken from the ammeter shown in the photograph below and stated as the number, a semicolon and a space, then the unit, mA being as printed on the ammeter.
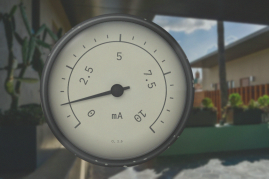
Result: 1; mA
